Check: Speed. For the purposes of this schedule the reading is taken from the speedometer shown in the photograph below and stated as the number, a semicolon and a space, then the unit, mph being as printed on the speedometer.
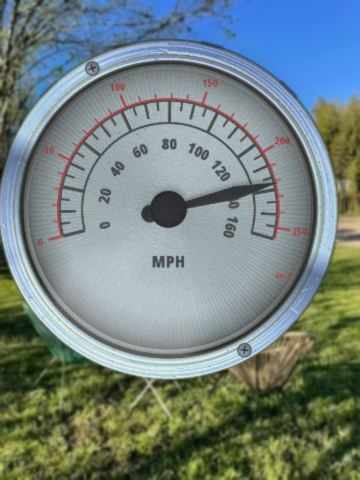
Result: 137.5; mph
